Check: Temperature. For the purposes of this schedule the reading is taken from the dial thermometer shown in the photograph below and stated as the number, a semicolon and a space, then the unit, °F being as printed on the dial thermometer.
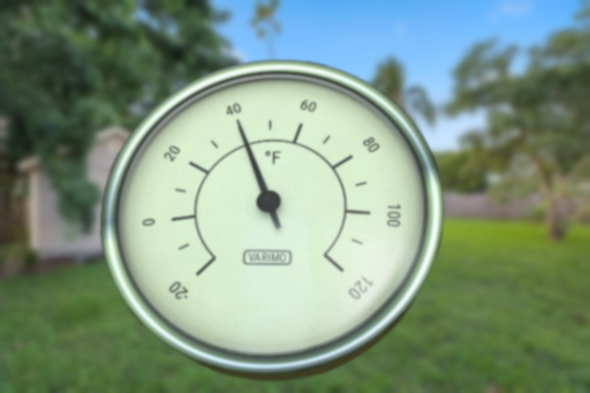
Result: 40; °F
